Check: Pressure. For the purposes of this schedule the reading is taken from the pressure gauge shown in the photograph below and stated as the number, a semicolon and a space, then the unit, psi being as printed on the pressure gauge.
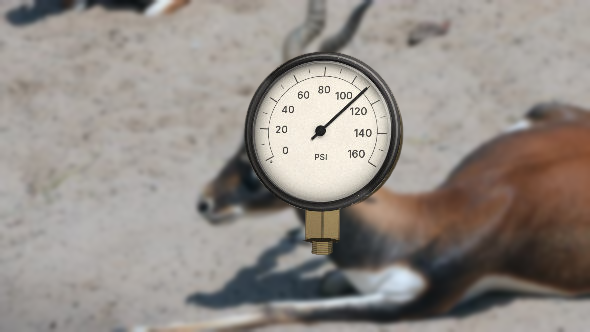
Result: 110; psi
